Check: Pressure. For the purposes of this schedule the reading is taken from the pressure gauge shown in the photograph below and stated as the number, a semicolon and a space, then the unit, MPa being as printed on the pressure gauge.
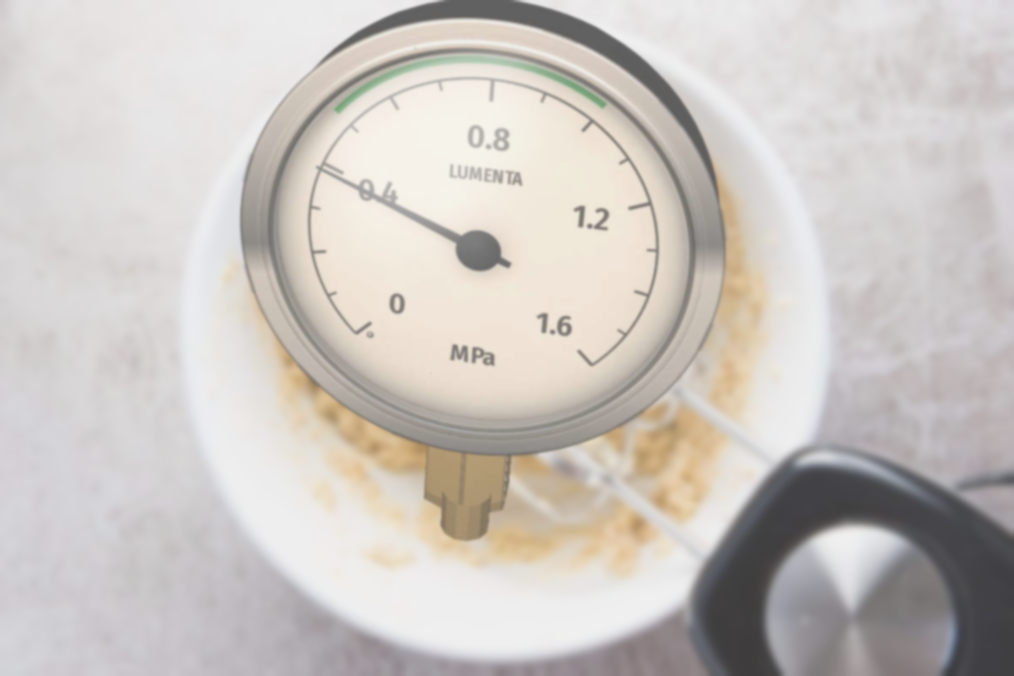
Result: 0.4; MPa
